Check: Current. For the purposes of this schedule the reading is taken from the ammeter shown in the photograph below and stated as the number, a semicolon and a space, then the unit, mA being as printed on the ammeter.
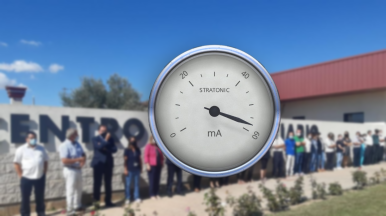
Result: 57.5; mA
